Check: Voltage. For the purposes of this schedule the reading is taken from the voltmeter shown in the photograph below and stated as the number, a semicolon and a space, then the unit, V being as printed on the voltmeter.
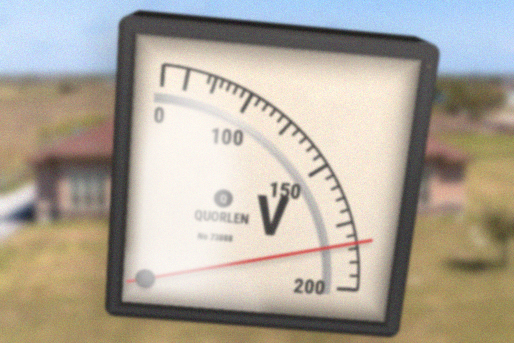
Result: 182.5; V
